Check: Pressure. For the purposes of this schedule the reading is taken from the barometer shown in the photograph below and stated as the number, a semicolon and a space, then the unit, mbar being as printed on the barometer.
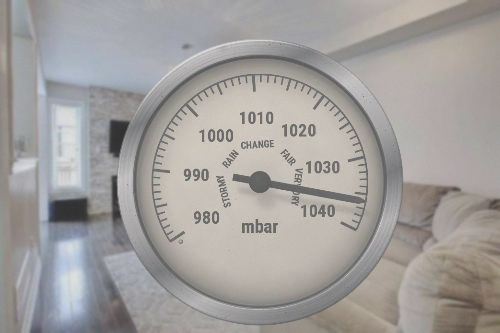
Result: 1036; mbar
